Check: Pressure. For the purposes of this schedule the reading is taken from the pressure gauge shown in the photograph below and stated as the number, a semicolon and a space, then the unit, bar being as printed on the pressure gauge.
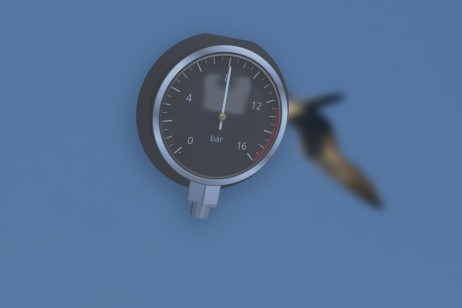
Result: 8; bar
